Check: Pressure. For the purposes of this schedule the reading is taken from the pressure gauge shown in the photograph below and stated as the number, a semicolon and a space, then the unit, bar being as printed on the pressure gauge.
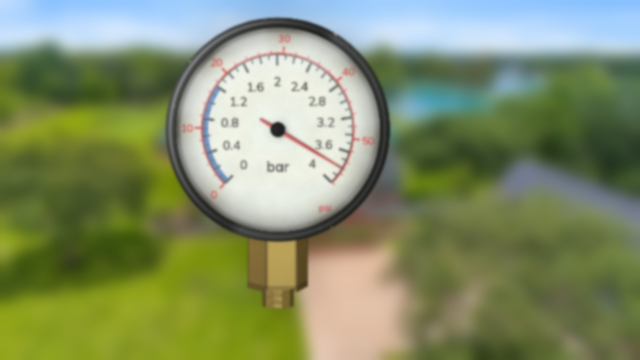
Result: 3.8; bar
